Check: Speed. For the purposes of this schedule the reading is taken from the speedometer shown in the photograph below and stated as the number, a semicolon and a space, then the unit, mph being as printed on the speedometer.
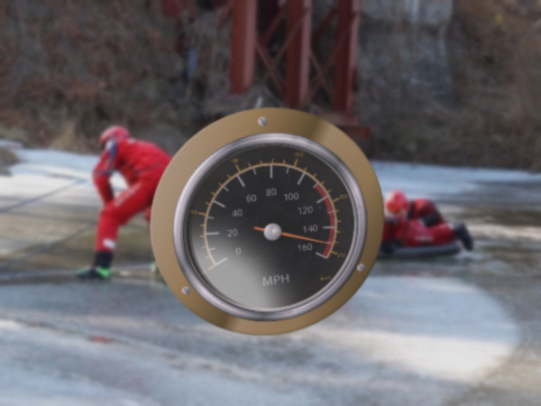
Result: 150; mph
